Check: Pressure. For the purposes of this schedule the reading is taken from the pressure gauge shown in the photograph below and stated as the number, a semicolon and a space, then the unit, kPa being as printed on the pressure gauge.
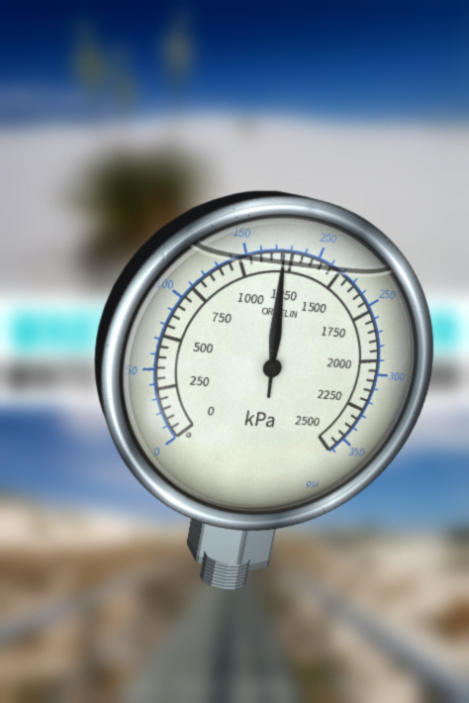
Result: 1200; kPa
